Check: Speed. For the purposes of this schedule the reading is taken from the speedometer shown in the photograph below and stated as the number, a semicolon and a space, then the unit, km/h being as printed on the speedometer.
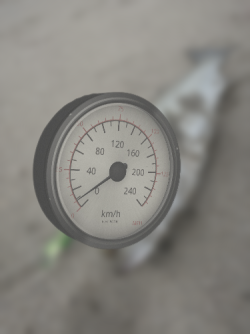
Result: 10; km/h
